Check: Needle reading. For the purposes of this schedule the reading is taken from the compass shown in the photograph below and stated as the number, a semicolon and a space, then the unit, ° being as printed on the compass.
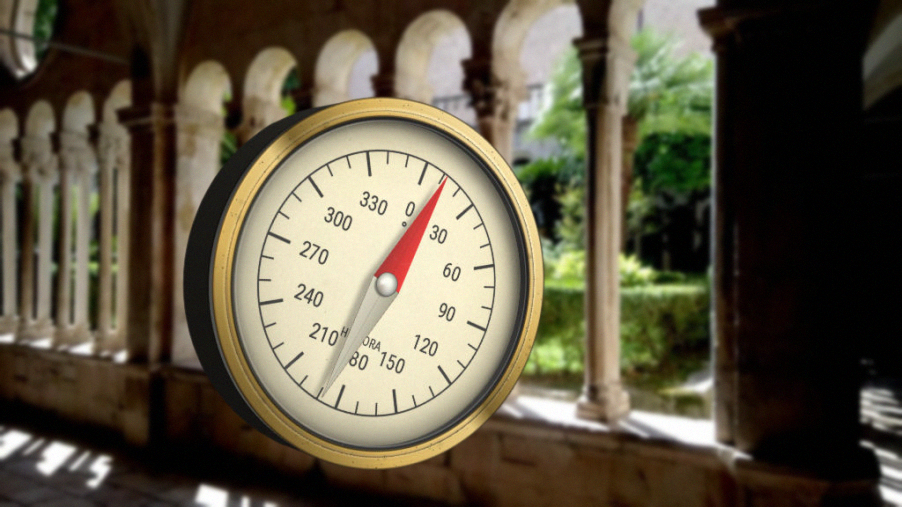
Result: 10; °
